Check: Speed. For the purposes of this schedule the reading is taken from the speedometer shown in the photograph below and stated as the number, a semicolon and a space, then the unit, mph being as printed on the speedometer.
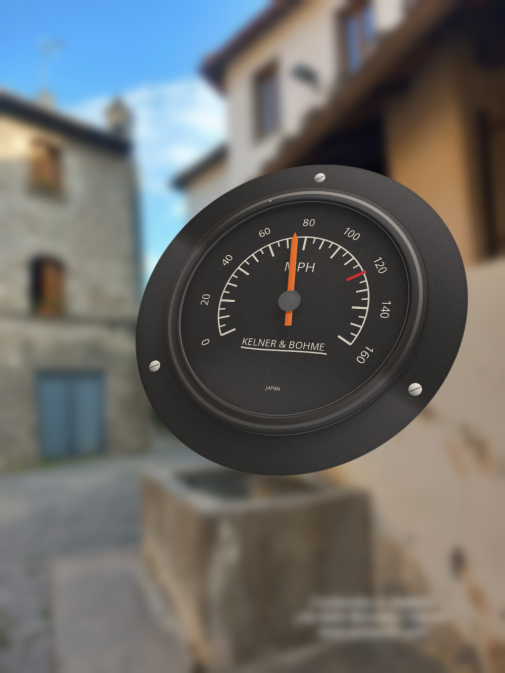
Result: 75; mph
